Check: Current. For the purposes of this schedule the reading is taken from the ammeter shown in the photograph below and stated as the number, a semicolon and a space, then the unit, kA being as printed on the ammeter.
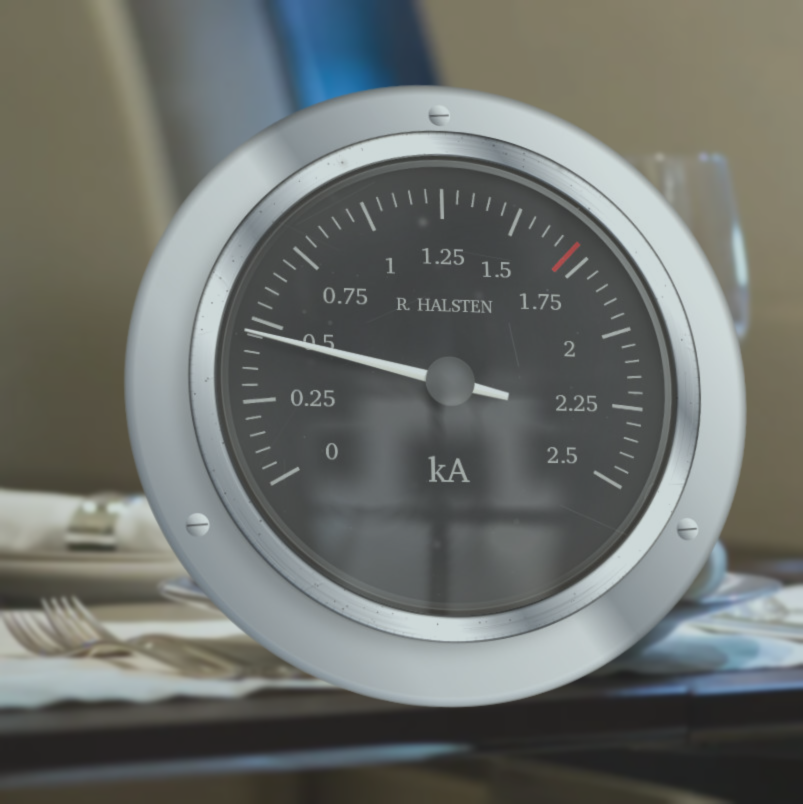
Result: 0.45; kA
